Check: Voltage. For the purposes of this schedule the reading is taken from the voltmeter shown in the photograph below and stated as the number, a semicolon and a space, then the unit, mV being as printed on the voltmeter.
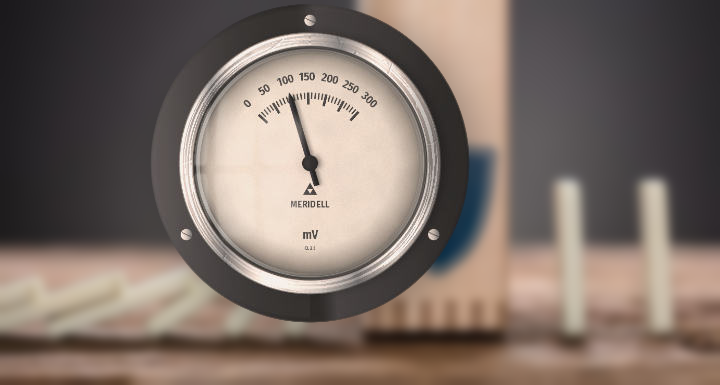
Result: 100; mV
